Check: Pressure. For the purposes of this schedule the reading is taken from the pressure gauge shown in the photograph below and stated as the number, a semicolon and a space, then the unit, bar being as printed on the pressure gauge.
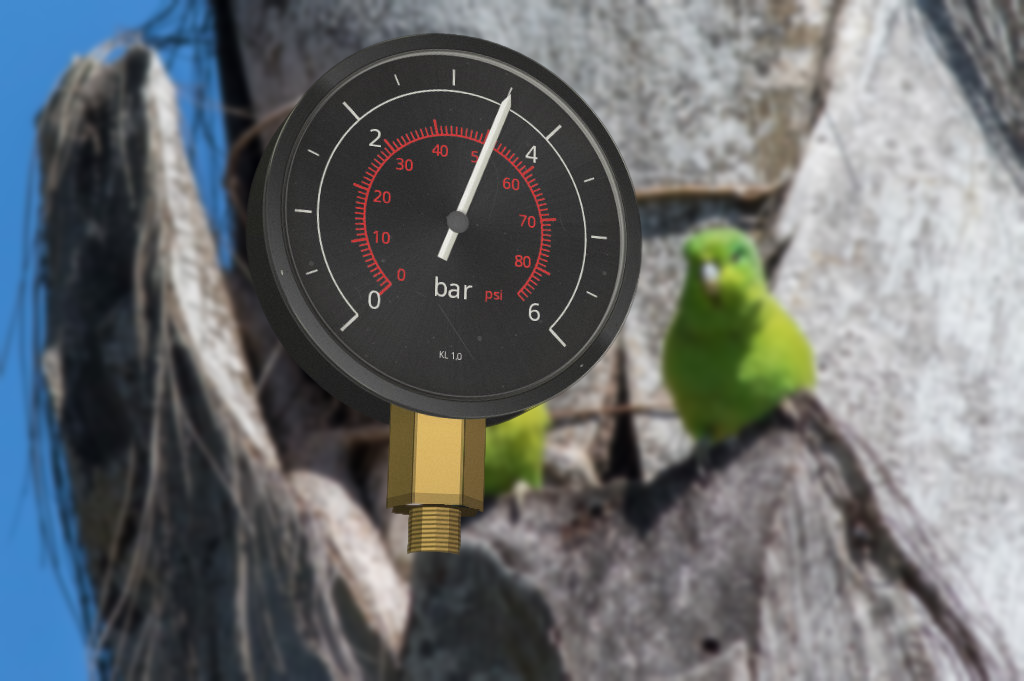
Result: 3.5; bar
